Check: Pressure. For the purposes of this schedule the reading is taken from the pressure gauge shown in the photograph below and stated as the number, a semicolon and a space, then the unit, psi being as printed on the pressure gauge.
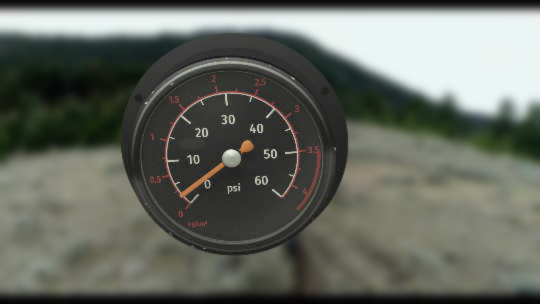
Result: 2.5; psi
